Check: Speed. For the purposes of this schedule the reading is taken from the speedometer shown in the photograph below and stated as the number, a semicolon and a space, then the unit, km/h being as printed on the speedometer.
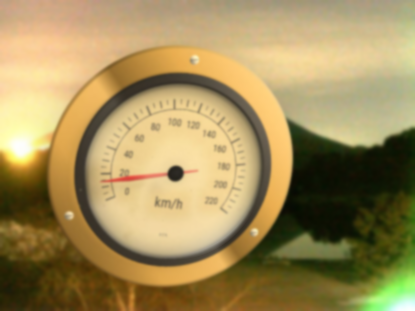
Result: 15; km/h
